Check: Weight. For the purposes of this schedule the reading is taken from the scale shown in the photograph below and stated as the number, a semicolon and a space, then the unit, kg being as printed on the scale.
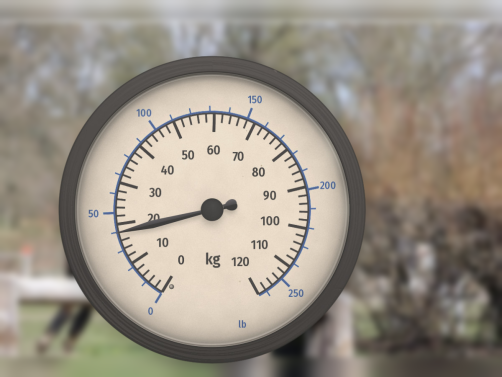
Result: 18; kg
